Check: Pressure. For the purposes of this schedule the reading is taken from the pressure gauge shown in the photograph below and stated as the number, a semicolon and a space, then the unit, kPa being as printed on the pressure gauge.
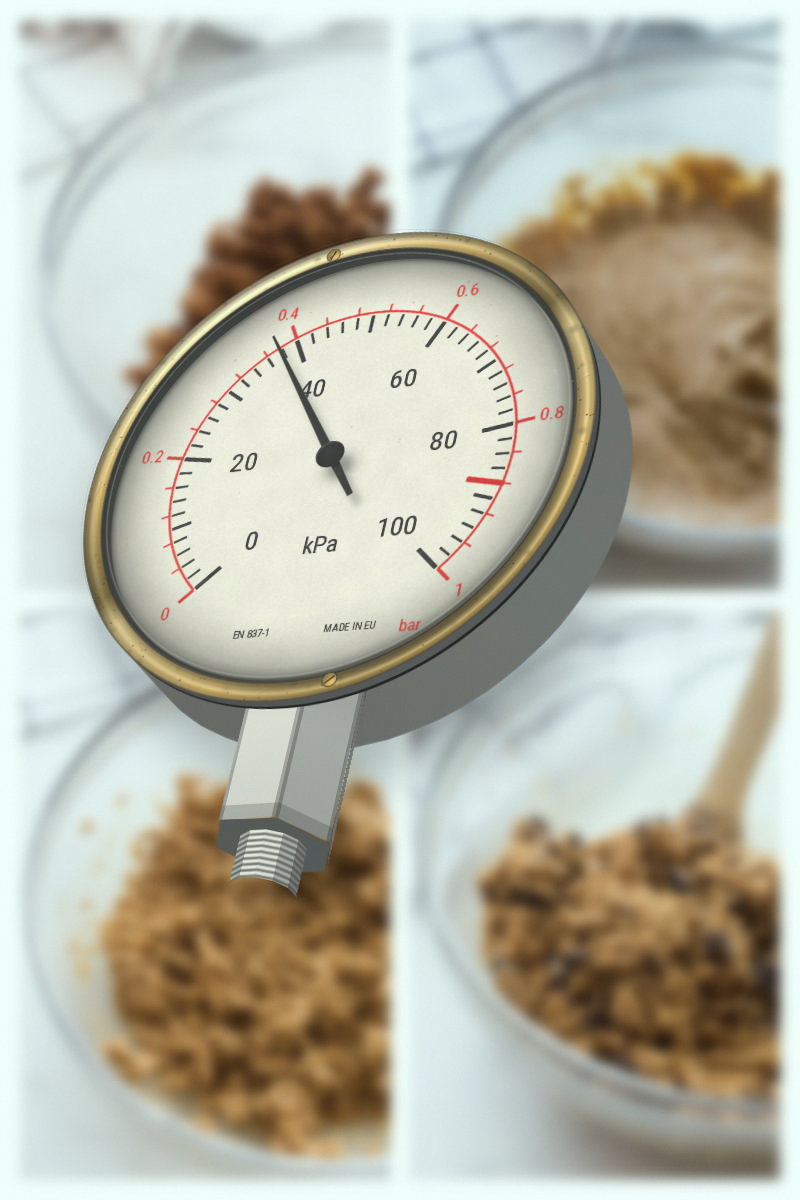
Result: 38; kPa
